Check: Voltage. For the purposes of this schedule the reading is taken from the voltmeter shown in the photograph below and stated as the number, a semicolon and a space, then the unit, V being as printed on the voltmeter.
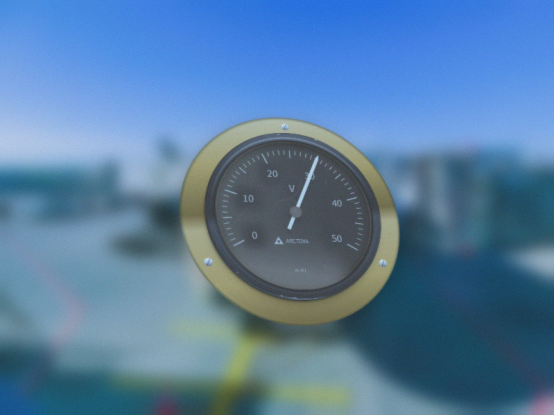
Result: 30; V
